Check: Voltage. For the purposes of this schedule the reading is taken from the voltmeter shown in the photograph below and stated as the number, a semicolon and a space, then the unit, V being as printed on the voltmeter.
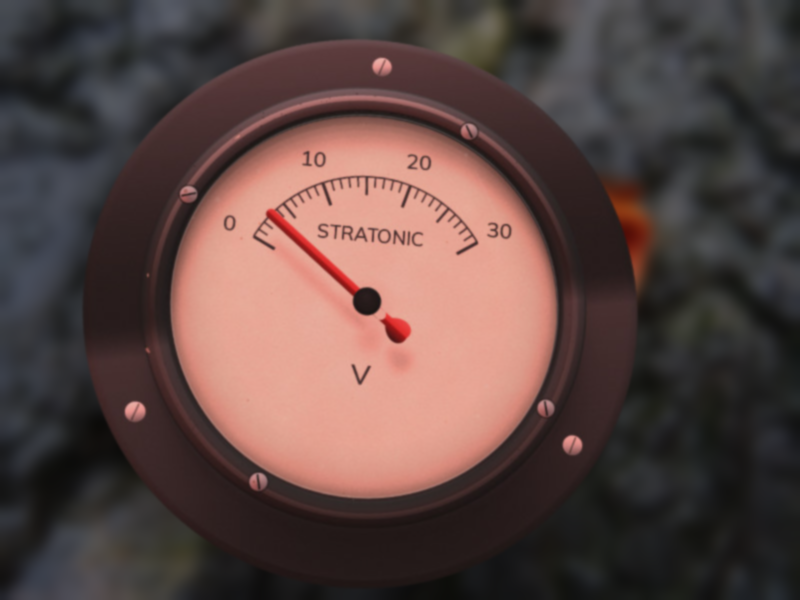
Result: 3; V
